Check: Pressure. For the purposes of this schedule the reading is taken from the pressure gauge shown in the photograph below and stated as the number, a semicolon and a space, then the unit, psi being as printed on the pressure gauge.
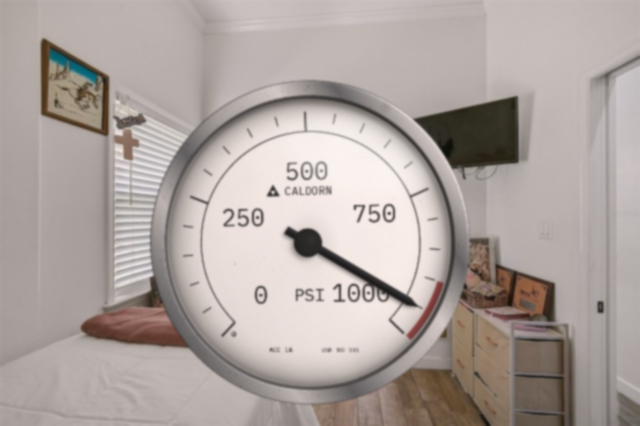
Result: 950; psi
